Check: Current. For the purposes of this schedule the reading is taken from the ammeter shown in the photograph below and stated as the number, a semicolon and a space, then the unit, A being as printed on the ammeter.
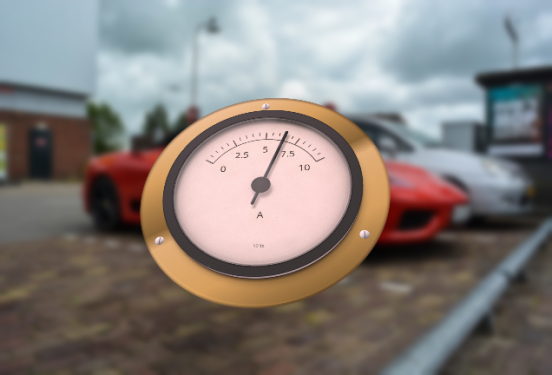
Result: 6.5; A
